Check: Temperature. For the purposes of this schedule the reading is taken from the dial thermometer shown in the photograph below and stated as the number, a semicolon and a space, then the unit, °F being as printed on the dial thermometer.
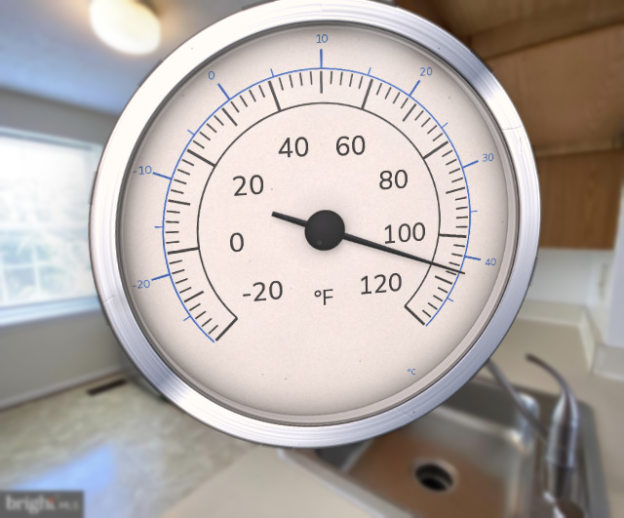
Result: 107; °F
